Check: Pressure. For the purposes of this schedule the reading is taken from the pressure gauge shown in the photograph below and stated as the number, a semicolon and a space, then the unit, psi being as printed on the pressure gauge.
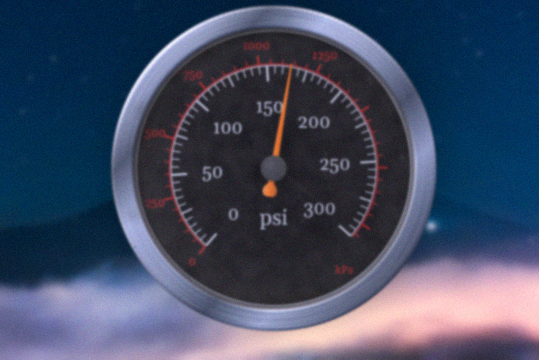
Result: 165; psi
